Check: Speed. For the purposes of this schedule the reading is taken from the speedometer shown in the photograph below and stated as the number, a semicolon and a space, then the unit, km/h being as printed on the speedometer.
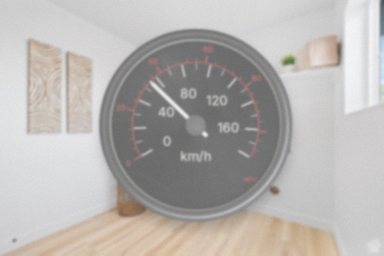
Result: 55; km/h
